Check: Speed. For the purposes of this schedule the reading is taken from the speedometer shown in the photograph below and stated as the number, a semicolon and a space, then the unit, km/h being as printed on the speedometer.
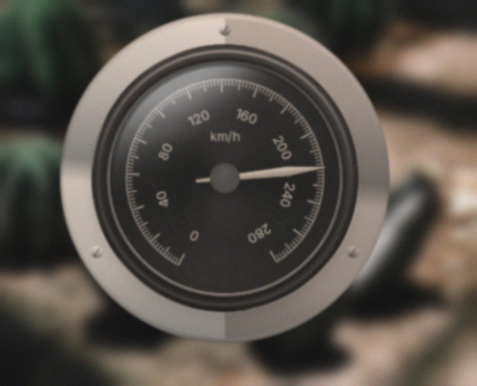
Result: 220; km/h
